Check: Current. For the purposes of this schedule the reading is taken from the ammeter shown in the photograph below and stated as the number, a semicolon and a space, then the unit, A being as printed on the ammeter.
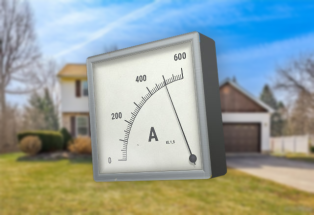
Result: 500; A
